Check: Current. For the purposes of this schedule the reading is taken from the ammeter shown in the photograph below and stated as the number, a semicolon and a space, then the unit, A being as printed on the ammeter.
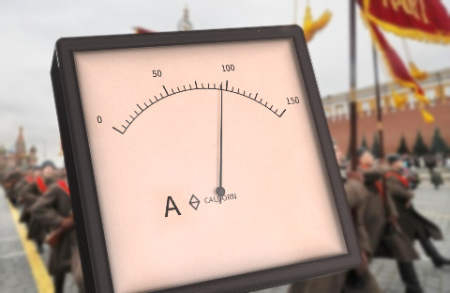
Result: 95; A
